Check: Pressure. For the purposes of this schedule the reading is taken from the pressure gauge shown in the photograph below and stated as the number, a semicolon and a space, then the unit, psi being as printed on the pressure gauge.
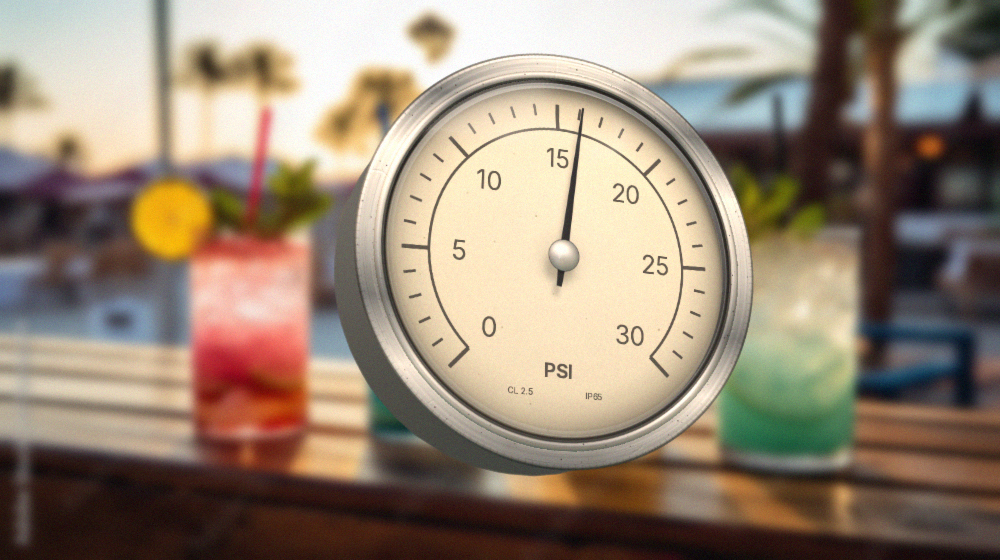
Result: 16; psi
